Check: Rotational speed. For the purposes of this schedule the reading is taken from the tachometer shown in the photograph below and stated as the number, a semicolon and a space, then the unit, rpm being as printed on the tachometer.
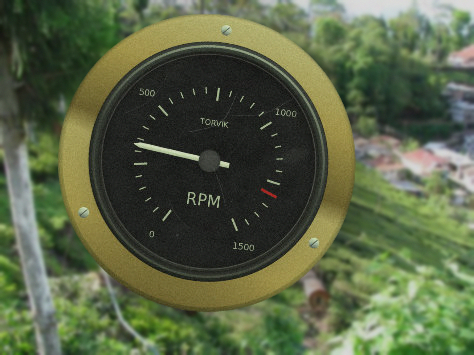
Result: 325; rpm
